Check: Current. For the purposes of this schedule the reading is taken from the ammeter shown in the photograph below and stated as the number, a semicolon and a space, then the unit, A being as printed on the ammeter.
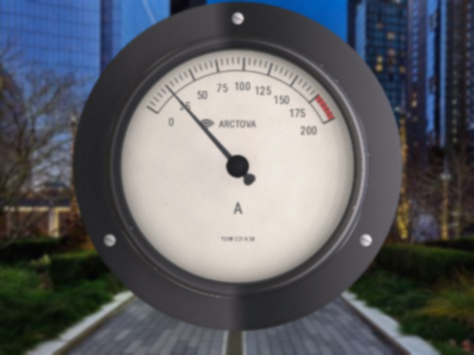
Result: 25; A
